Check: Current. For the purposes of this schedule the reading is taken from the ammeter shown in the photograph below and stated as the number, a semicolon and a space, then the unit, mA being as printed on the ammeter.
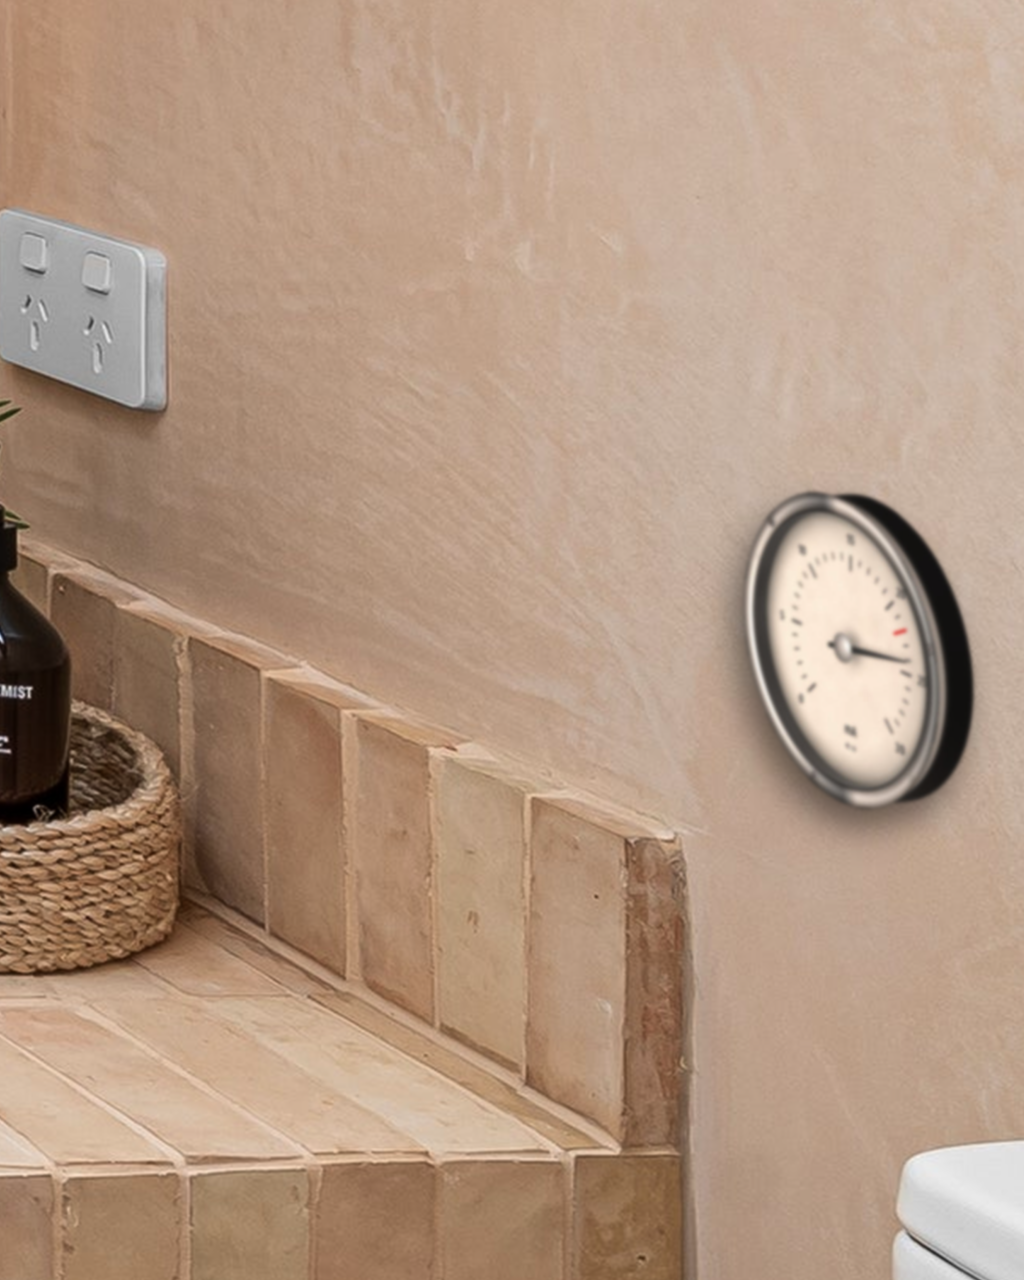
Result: 24; mA
